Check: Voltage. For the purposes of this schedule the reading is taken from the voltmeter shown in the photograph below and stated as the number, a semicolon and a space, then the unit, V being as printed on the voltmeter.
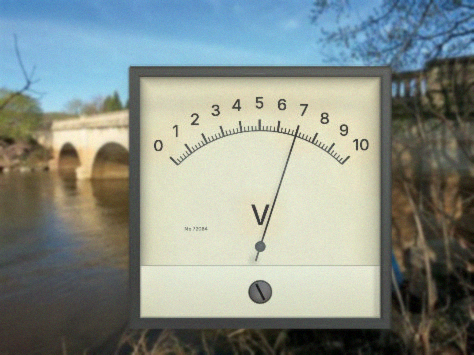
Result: 7; V
